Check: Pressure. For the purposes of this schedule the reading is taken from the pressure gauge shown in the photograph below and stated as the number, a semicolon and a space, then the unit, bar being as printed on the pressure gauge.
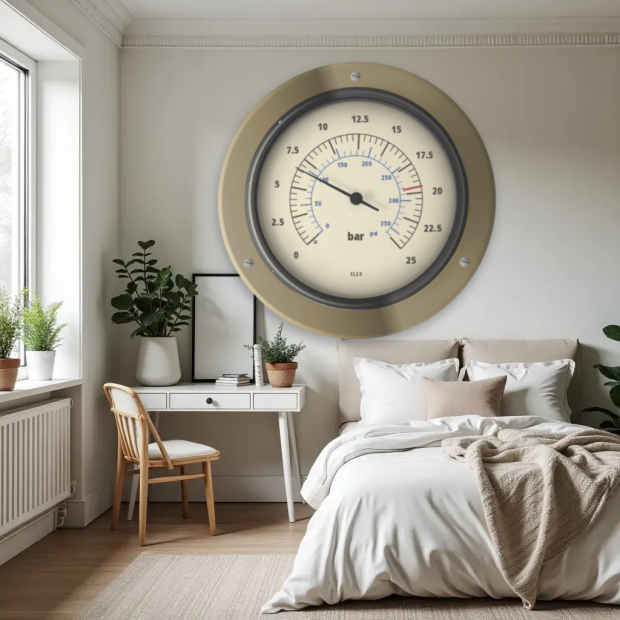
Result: 6.5; bar
